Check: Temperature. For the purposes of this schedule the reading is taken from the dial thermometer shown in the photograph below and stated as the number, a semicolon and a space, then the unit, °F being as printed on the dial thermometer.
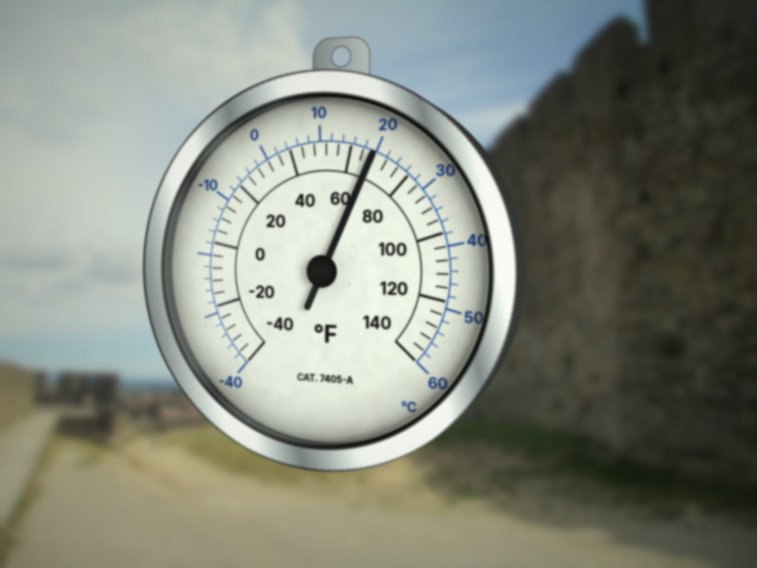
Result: 68; °F
